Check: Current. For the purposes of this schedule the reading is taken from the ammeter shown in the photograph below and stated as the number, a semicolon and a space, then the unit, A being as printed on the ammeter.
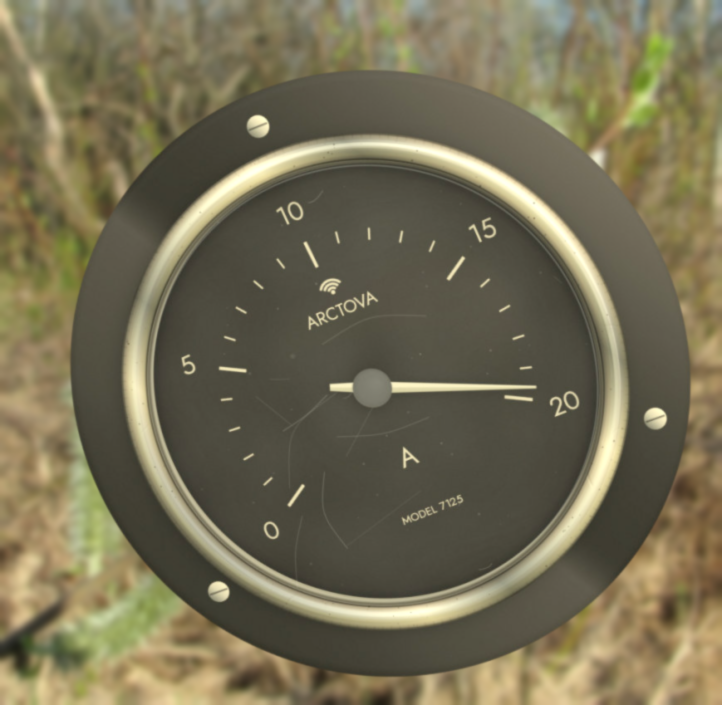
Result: 19.5; A
